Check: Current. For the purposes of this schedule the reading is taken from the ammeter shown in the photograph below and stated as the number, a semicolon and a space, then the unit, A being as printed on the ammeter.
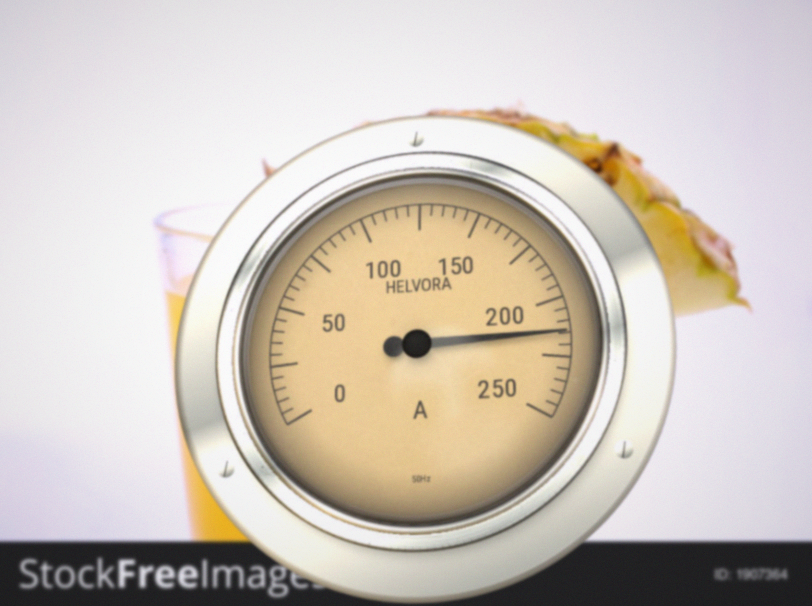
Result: 215; A
